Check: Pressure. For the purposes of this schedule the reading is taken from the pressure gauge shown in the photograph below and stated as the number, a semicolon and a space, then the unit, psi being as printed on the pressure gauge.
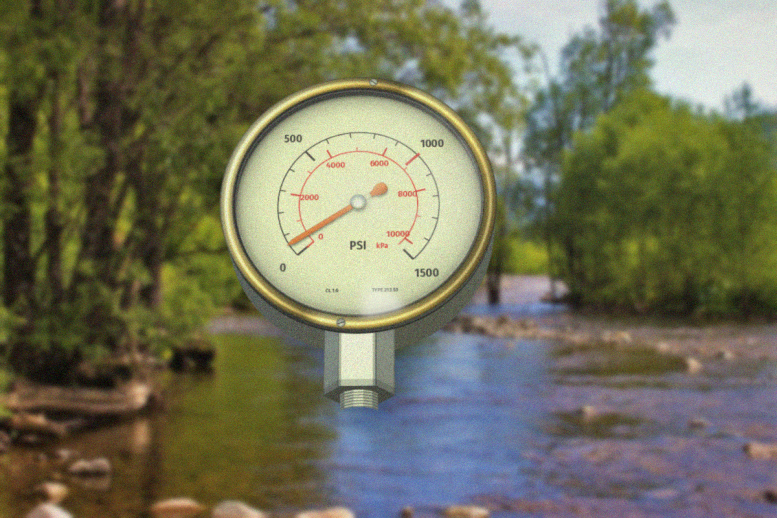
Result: 50; psi
